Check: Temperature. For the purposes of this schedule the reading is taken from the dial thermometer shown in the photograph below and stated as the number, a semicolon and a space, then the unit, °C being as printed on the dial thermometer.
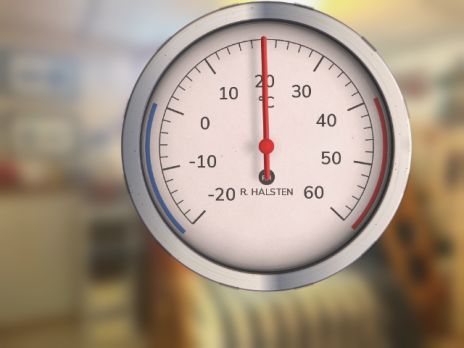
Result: 20; °C
